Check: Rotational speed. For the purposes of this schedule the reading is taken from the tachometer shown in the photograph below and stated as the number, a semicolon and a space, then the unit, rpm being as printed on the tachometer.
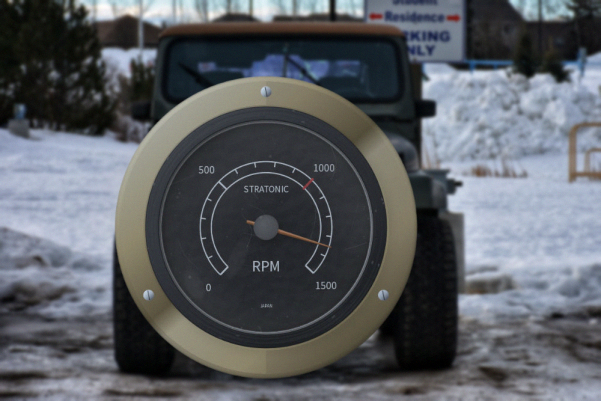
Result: 1350; rpm
